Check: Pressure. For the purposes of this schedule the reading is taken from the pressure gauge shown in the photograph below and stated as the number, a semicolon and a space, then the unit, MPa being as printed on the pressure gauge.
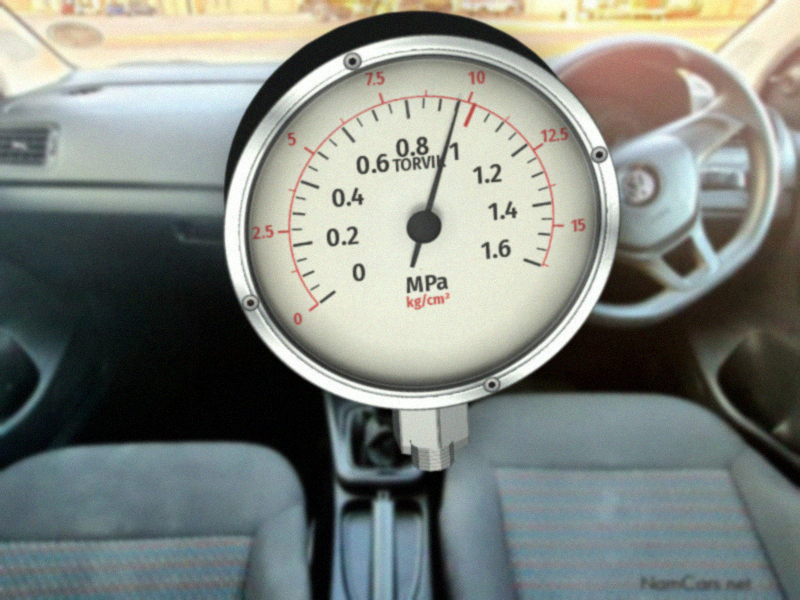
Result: 0.95; MPa
